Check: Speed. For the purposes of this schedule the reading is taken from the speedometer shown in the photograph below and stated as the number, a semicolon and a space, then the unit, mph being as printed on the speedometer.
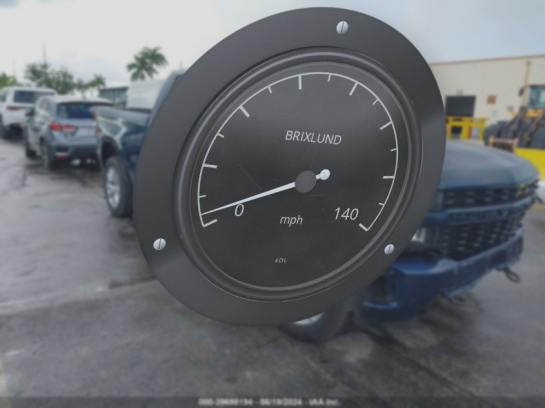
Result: 5; mph
